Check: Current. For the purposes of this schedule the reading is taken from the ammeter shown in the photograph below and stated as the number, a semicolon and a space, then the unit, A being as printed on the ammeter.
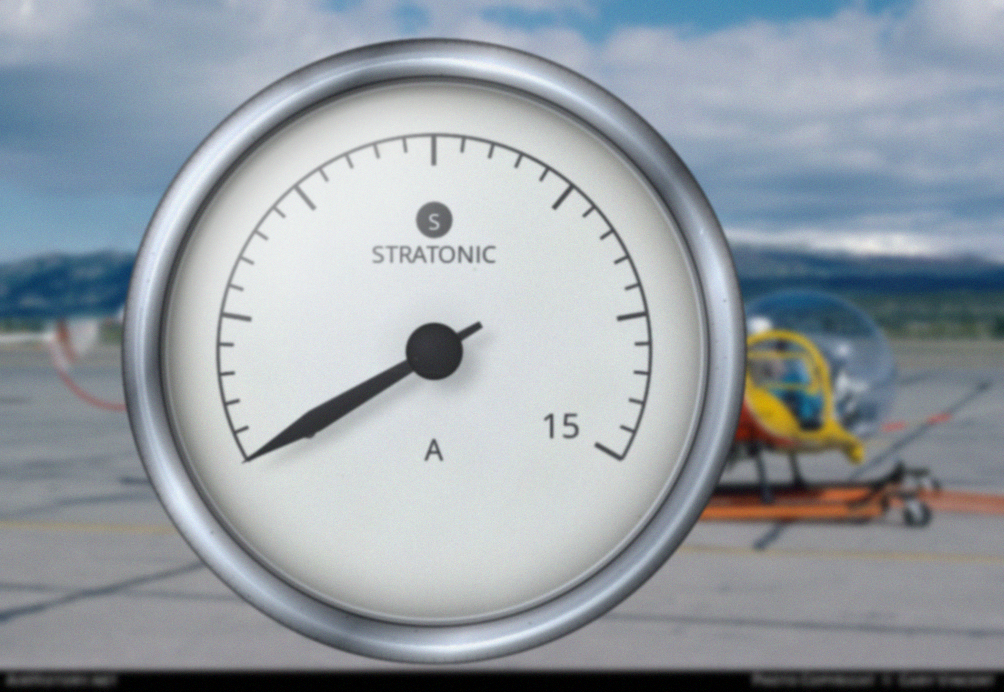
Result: 0; A
